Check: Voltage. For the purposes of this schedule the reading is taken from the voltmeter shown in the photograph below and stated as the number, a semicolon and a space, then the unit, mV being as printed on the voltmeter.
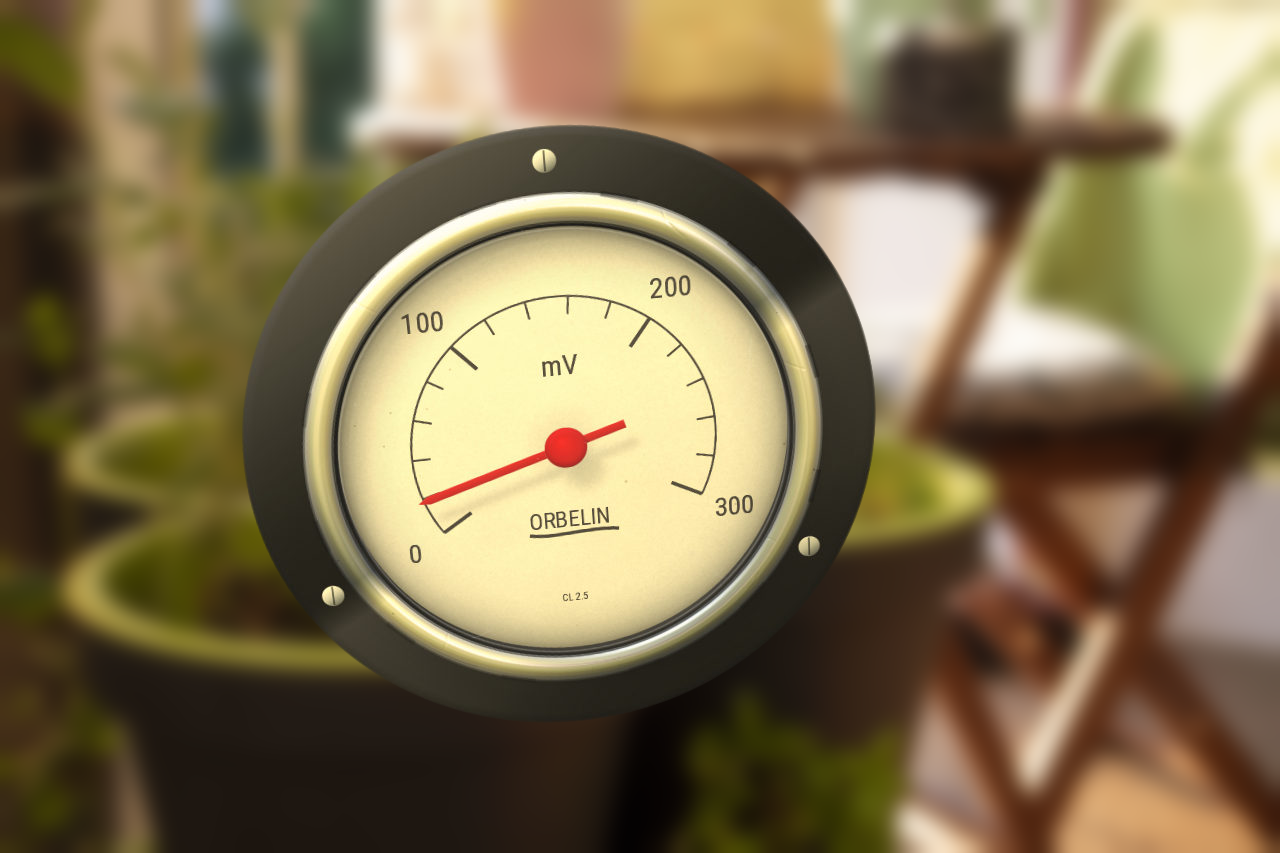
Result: 20; mV
